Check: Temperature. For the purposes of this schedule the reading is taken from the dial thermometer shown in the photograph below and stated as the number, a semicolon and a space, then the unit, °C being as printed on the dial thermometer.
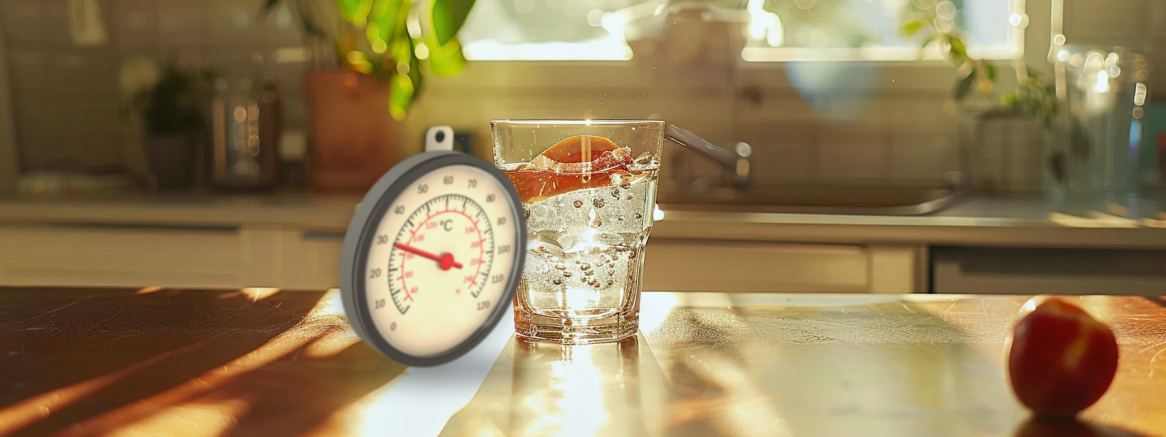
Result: 30; °C
